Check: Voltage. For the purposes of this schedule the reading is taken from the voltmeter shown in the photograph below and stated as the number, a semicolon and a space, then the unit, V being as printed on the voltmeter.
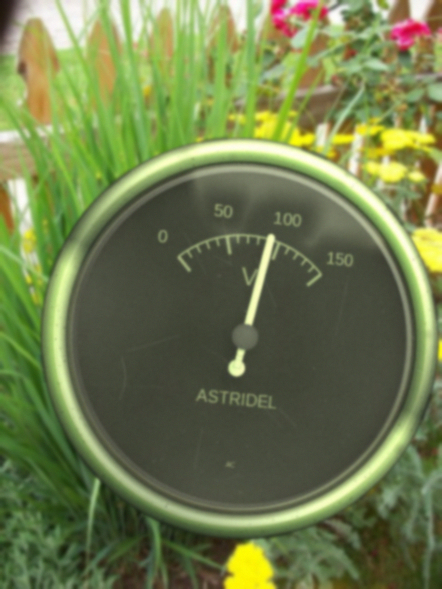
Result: 90; V
